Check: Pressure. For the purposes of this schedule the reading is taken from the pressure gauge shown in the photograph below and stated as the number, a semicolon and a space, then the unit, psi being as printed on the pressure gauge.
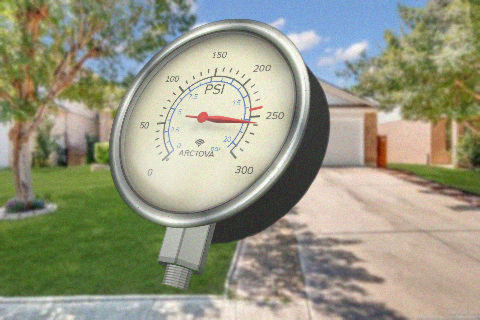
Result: 260; psi
